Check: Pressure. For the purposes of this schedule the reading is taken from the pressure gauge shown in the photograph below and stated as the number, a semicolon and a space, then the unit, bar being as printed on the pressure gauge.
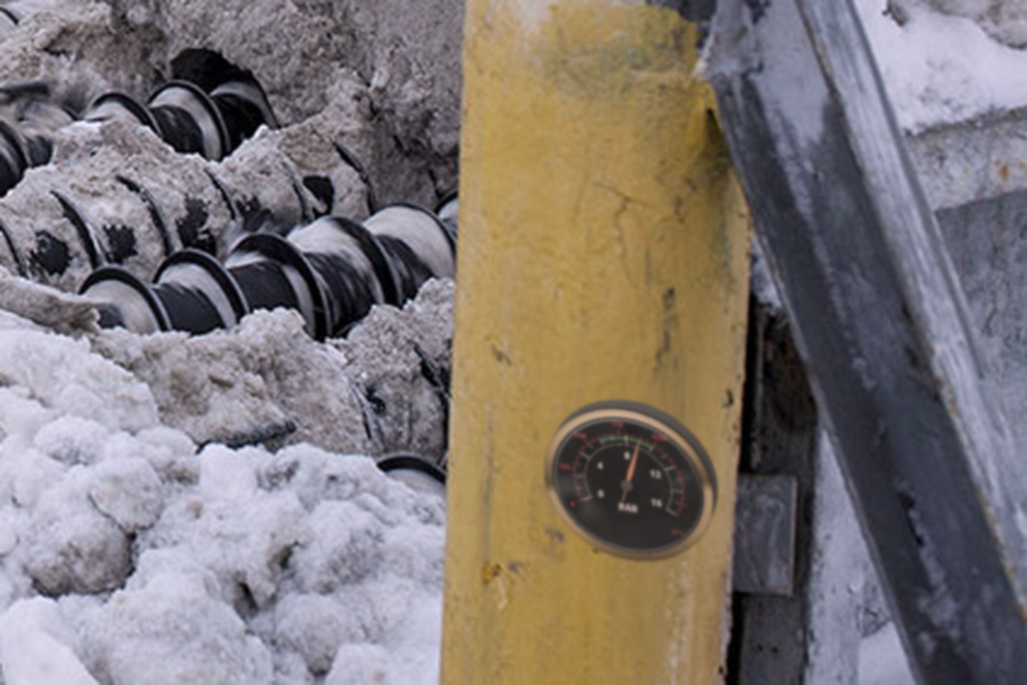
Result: 9; bar
